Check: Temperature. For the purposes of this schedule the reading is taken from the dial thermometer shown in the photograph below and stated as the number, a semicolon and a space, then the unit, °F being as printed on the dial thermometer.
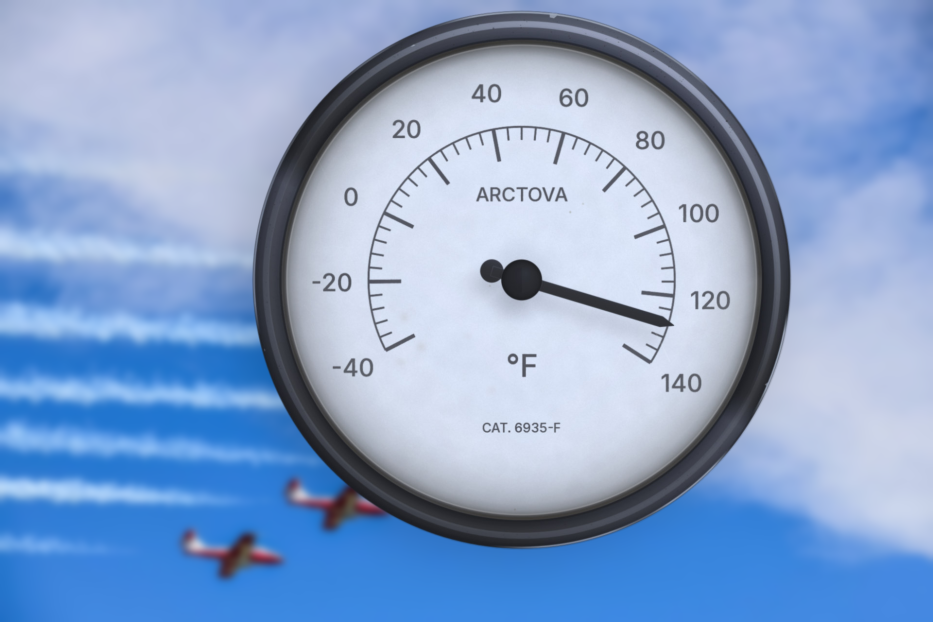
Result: 128; °F
